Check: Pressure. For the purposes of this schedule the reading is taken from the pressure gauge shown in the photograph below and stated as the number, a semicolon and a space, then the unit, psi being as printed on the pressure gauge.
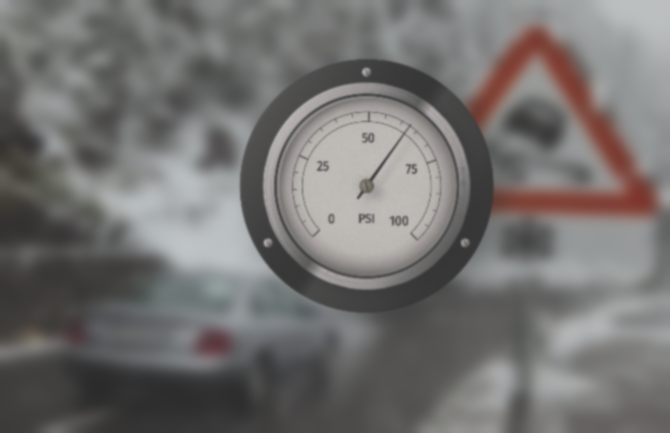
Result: 62.5; psi
